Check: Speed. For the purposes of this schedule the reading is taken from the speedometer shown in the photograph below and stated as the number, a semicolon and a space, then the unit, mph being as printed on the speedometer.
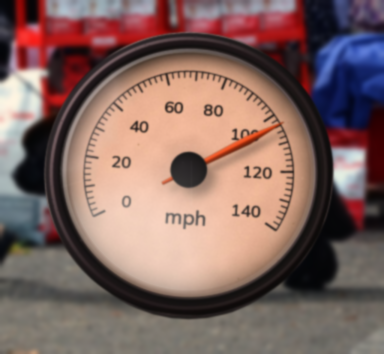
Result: 104; mph
